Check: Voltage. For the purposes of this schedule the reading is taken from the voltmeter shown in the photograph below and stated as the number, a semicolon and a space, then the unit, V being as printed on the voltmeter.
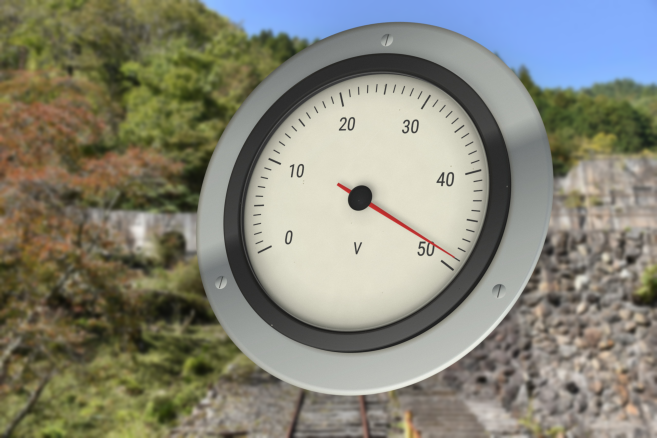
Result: 49; V
